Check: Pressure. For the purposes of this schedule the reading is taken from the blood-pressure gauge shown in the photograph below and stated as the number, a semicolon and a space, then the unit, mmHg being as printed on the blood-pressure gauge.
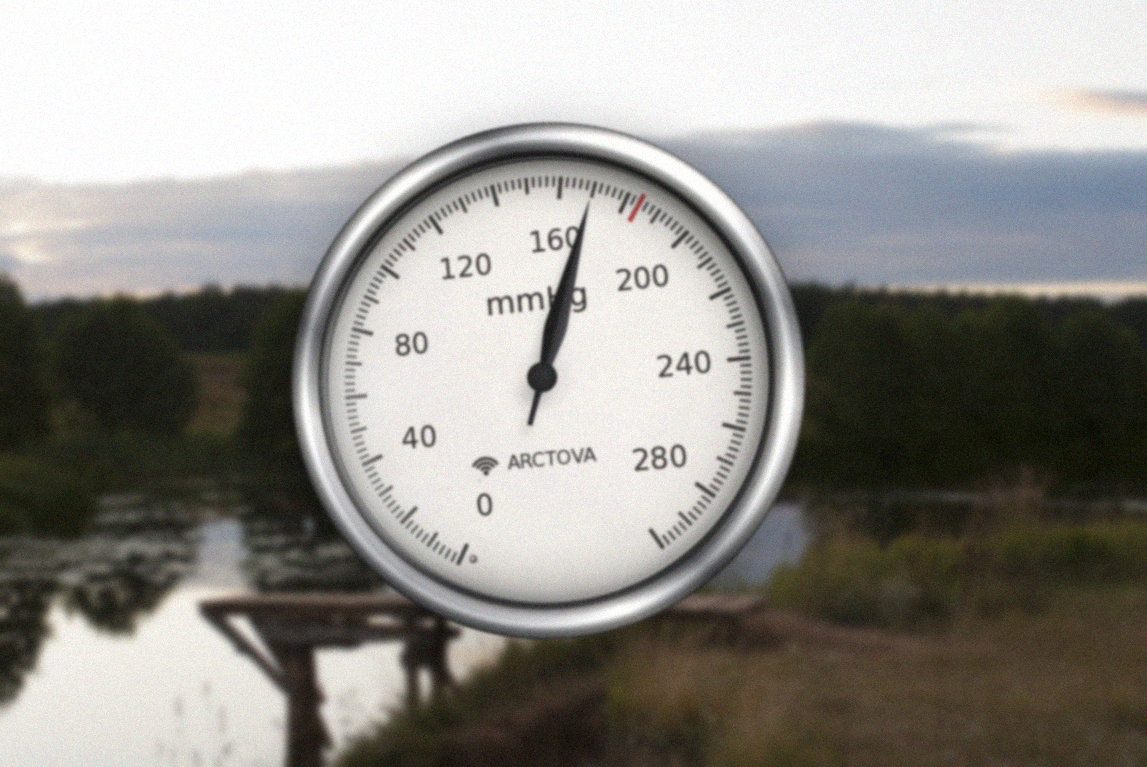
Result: 170; mmHg
